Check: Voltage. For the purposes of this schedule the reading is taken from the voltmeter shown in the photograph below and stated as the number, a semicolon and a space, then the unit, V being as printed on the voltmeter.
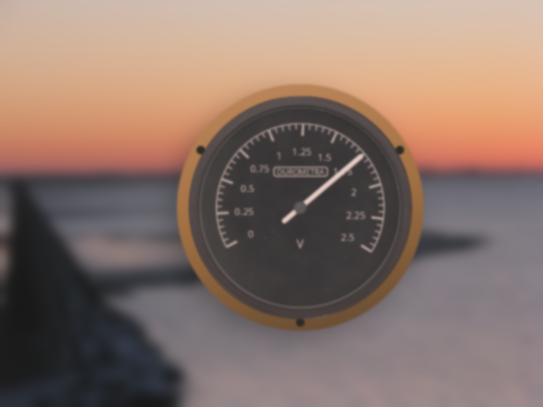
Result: 1.75; V
